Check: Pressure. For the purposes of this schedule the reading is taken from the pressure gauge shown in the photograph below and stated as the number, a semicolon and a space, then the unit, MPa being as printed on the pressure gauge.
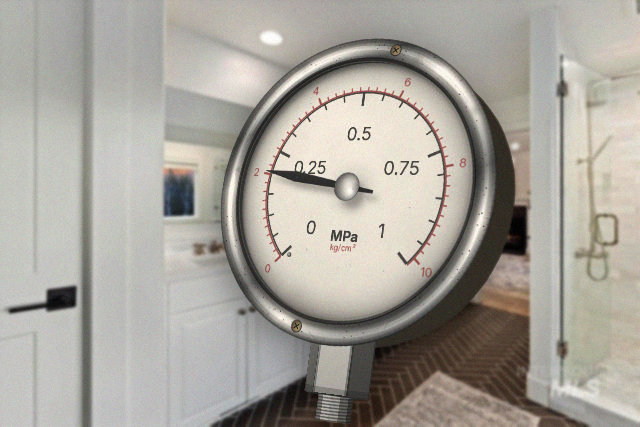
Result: 0.2; MPa
